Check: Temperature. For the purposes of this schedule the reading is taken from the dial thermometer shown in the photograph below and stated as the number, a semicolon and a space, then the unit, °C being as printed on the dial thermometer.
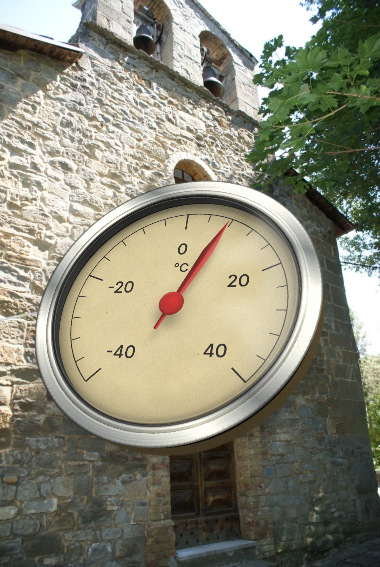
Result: 8; °C
